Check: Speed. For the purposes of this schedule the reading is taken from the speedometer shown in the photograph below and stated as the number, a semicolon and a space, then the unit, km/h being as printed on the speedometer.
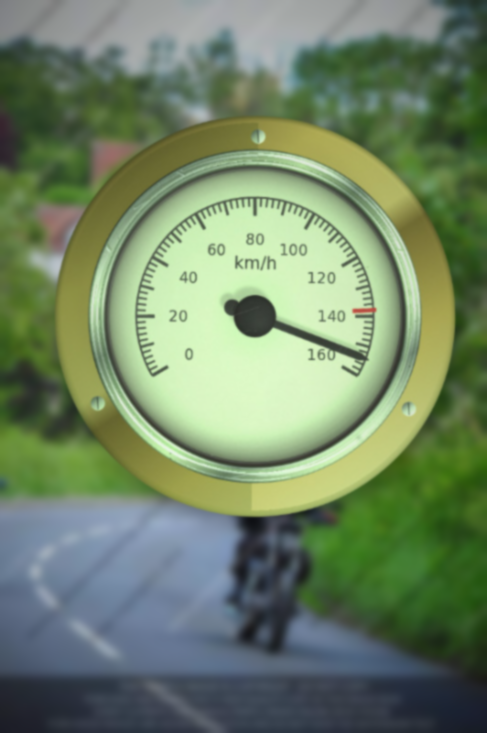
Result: 154; km/h
